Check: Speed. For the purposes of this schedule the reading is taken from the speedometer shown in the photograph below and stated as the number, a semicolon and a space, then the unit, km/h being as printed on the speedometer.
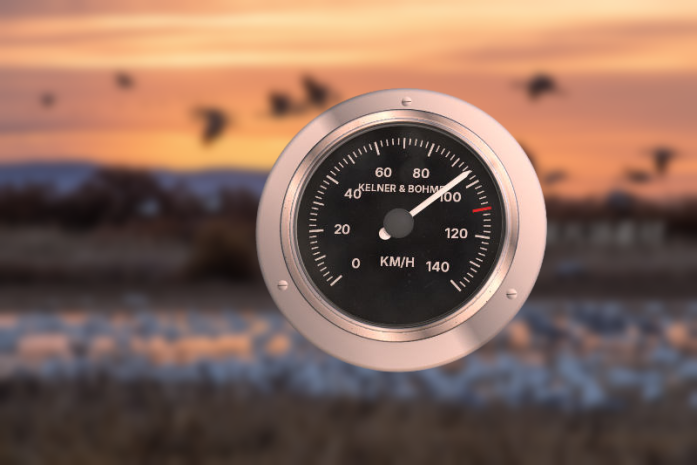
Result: 96; km/h
